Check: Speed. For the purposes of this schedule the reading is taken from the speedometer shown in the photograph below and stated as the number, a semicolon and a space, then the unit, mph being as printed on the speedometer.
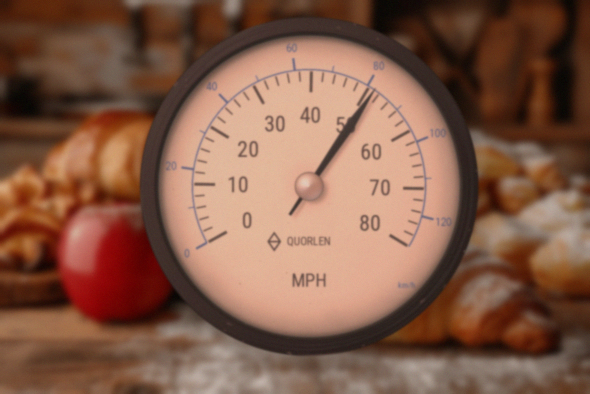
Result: 51; mph
